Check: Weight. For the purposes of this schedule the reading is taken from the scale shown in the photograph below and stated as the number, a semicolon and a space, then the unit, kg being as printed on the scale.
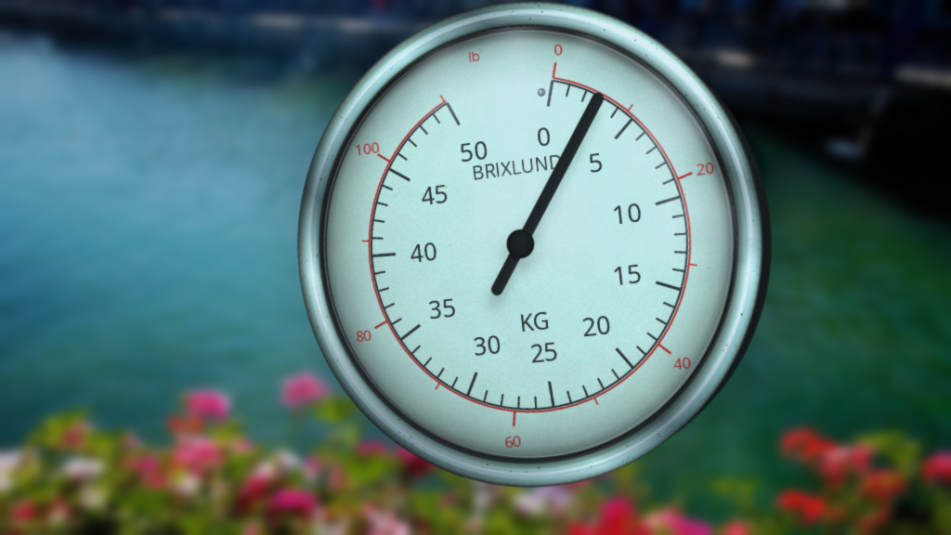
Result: 3; kg
